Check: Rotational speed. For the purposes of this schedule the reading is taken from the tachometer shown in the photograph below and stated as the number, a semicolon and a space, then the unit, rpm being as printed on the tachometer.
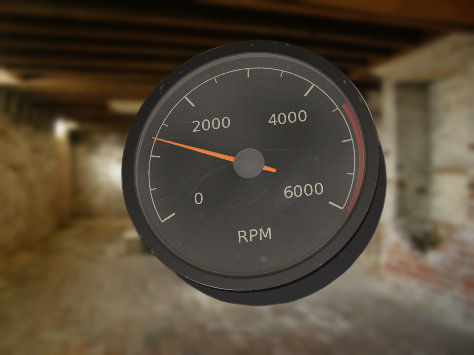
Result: 1250; rpm
